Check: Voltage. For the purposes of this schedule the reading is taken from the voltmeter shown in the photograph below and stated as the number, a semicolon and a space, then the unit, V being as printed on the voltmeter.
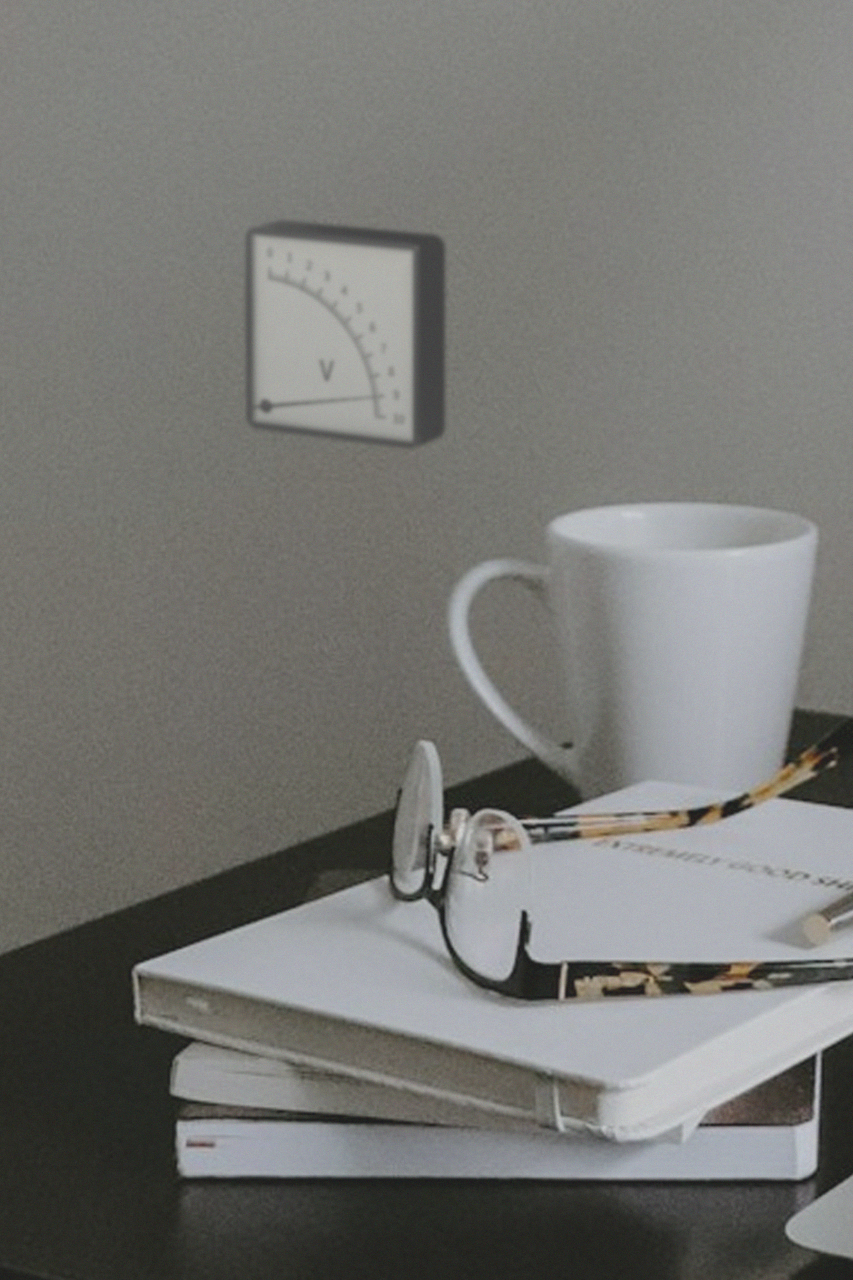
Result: 9; V
